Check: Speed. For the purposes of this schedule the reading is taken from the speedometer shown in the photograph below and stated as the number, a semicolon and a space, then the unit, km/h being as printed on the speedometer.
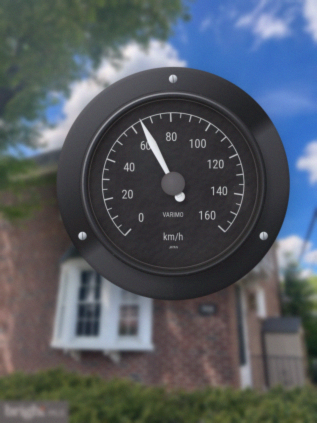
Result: 65; km/h
